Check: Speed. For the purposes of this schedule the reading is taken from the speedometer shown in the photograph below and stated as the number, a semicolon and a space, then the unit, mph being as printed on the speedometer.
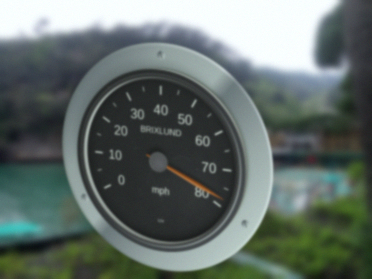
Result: 77.5; mph
